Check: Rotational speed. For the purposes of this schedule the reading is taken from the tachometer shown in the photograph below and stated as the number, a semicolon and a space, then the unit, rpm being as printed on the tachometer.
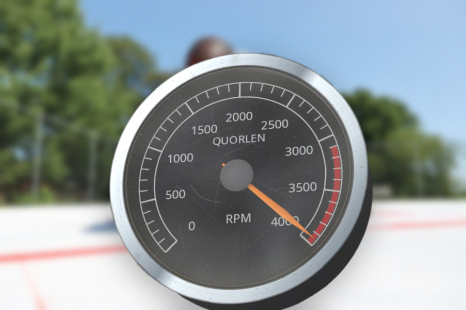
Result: 3950; rpm
